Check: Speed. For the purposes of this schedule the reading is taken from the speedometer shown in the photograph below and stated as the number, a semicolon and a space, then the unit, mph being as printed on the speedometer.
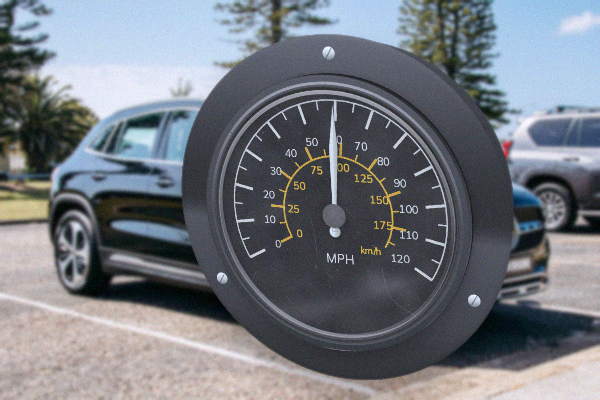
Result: 60; mph
